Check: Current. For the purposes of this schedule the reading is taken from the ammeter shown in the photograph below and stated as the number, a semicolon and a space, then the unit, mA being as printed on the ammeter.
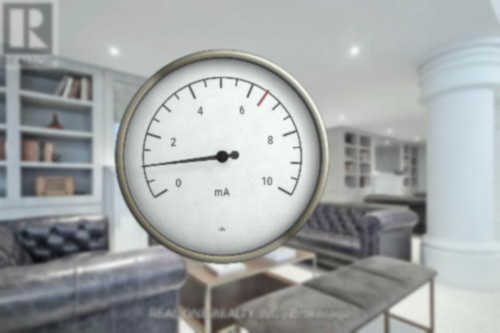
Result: 1; mA
